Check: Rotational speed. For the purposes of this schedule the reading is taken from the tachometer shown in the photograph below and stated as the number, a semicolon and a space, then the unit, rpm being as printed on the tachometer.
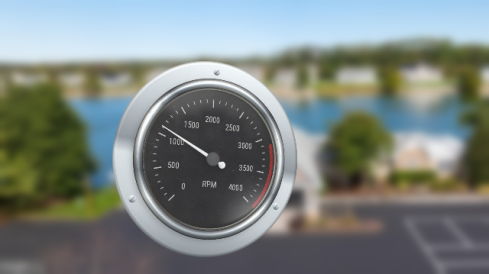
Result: 1100; rpm
